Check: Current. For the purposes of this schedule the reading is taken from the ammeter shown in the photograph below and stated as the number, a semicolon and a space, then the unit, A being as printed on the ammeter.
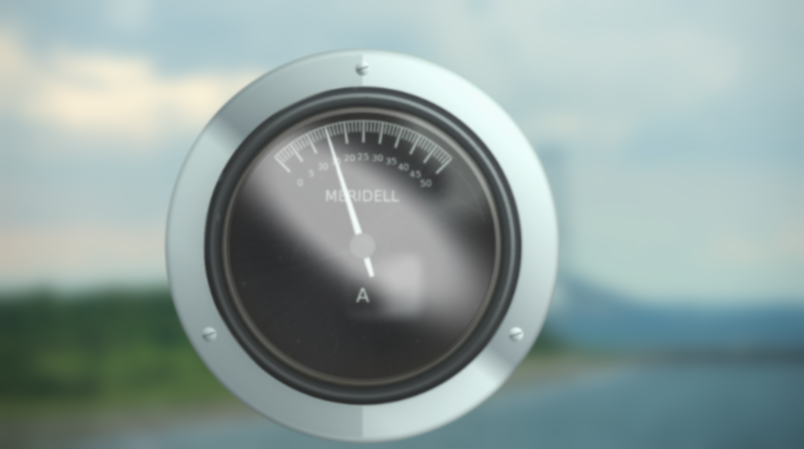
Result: 15; A
